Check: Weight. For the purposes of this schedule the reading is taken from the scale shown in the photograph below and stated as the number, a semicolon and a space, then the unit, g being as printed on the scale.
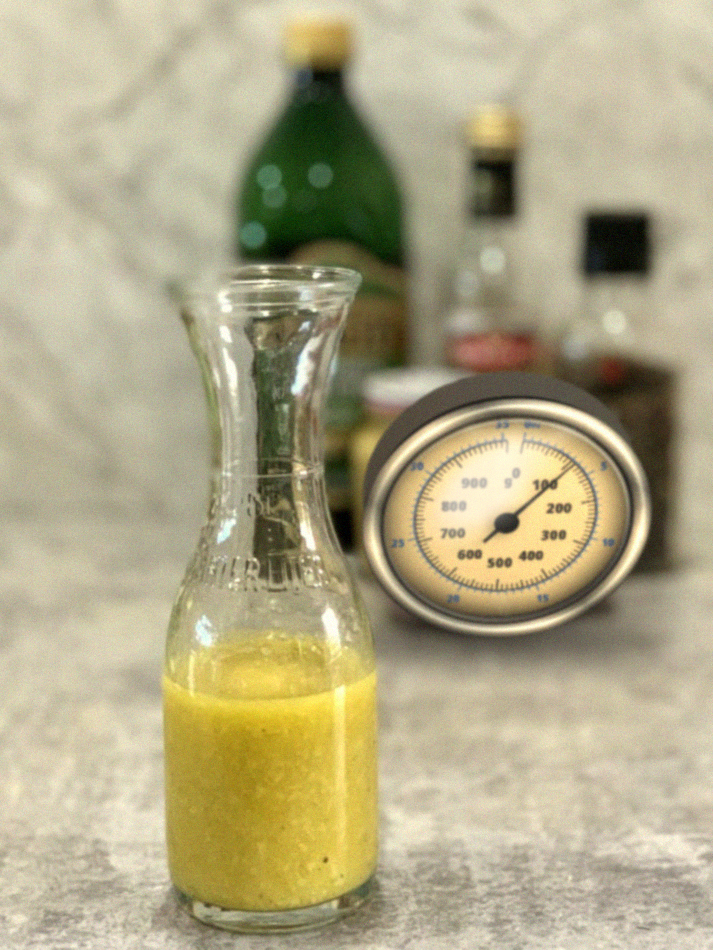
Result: 100; g
